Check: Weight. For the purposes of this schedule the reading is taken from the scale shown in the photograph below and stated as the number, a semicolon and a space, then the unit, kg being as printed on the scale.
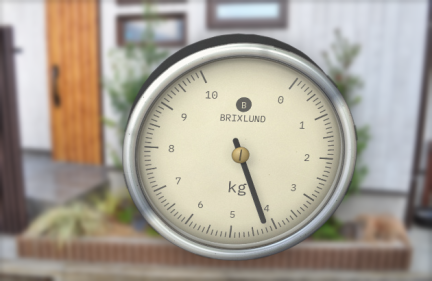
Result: 4.2; kg
